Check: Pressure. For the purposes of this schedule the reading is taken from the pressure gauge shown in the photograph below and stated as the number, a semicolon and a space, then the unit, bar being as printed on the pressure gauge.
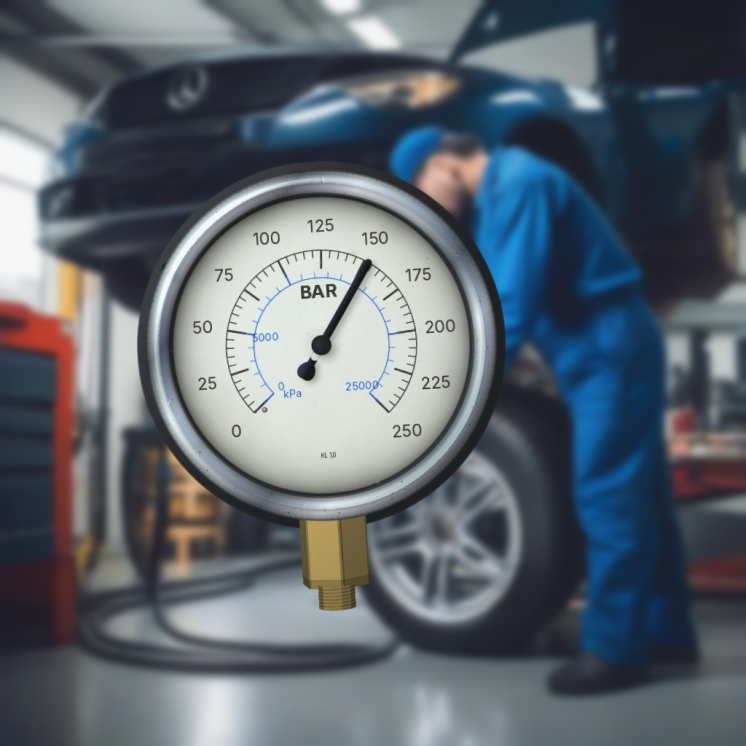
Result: 152.5; bar
